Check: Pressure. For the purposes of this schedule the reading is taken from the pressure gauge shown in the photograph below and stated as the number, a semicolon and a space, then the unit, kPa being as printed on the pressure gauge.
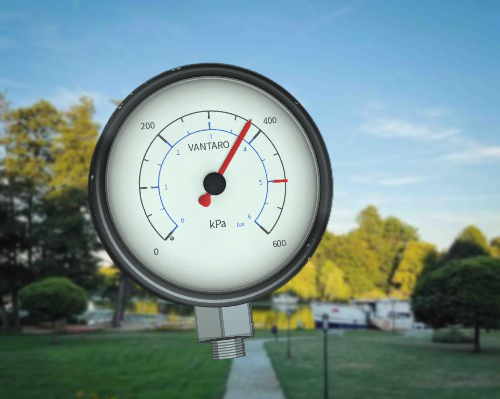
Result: 375; kPa
